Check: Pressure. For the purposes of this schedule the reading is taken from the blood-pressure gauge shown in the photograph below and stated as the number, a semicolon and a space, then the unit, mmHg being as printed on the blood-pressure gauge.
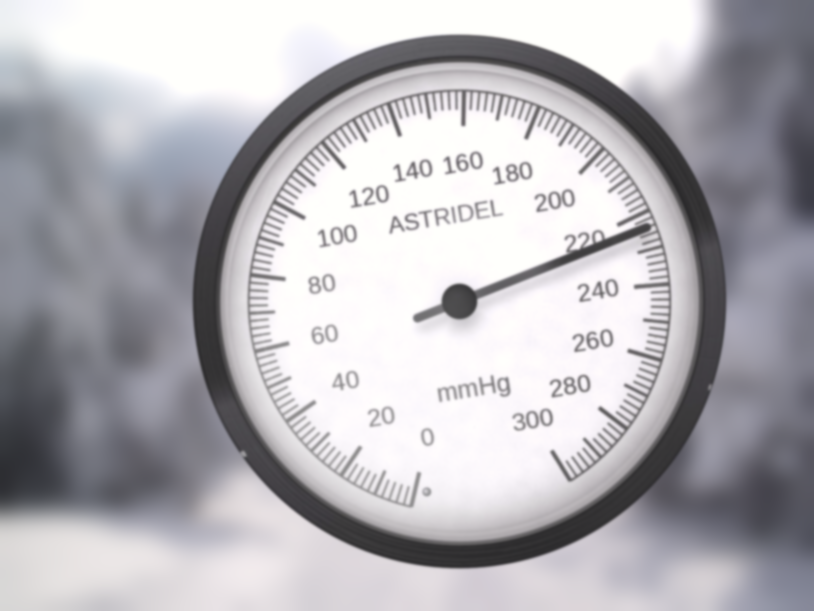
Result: 224; mmHg
